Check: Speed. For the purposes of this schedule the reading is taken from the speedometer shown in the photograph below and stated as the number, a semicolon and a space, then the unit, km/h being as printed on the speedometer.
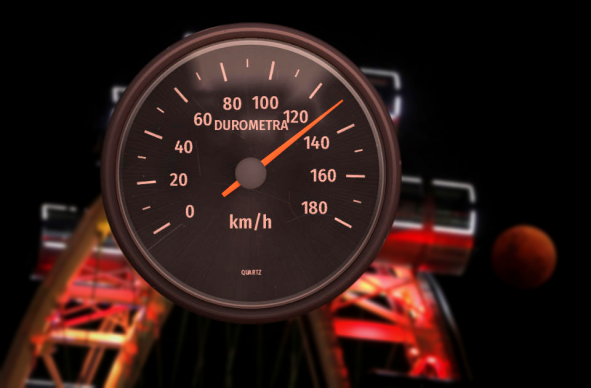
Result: 130; km/h
